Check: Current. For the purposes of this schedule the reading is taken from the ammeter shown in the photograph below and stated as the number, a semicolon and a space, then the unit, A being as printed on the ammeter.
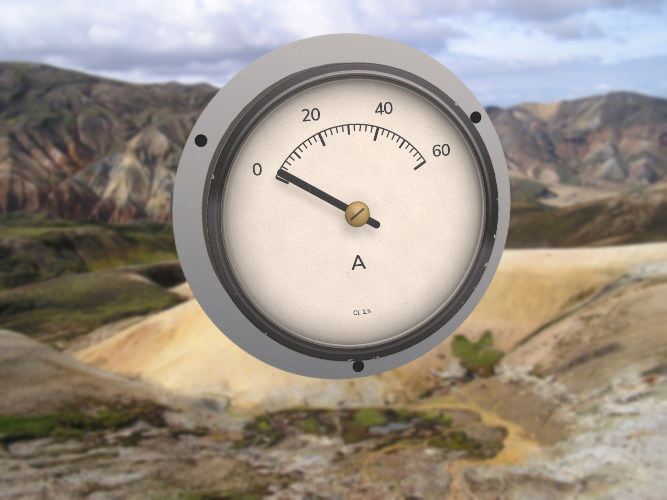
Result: 2; A
